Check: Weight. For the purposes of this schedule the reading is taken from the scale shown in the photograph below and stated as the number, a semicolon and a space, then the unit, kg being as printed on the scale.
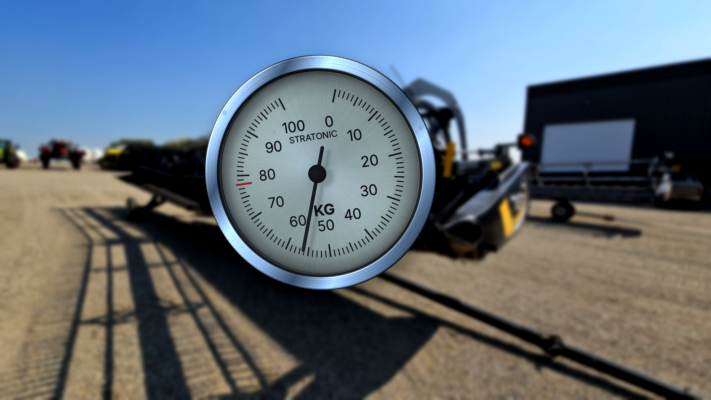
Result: 56; kg
